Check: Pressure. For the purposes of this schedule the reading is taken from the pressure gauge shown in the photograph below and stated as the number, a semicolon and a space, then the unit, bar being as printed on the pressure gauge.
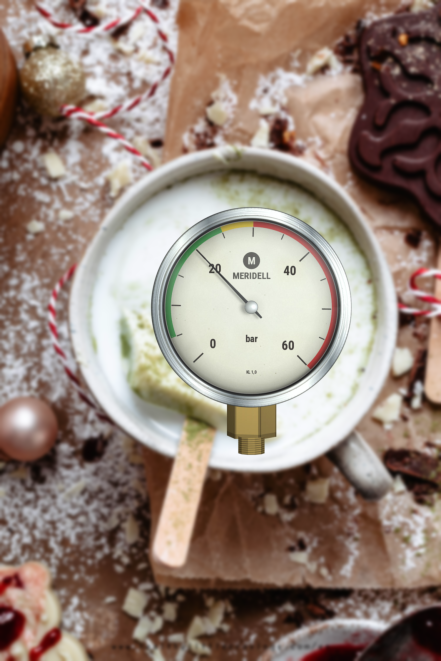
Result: 20; bar
